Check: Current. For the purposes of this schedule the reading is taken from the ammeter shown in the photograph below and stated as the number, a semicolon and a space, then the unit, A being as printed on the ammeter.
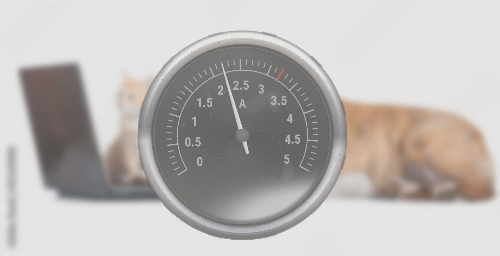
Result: 2.2; A
